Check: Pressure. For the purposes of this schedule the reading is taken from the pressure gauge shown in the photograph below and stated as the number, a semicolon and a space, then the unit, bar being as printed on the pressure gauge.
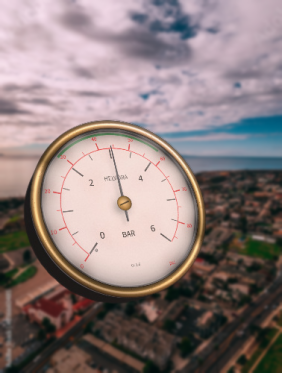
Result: 3; bar
